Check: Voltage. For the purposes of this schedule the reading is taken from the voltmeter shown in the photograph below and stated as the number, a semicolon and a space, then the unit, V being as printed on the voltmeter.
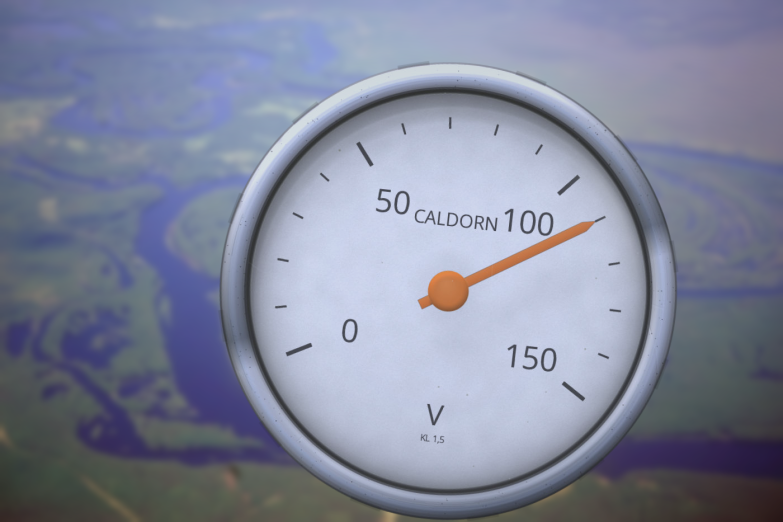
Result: 110; V
